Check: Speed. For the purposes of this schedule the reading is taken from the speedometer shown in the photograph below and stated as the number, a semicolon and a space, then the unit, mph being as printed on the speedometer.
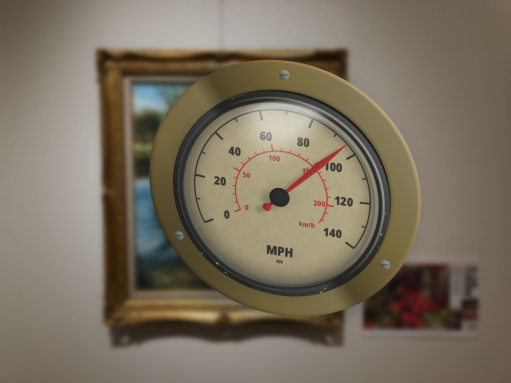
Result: 95; mph
